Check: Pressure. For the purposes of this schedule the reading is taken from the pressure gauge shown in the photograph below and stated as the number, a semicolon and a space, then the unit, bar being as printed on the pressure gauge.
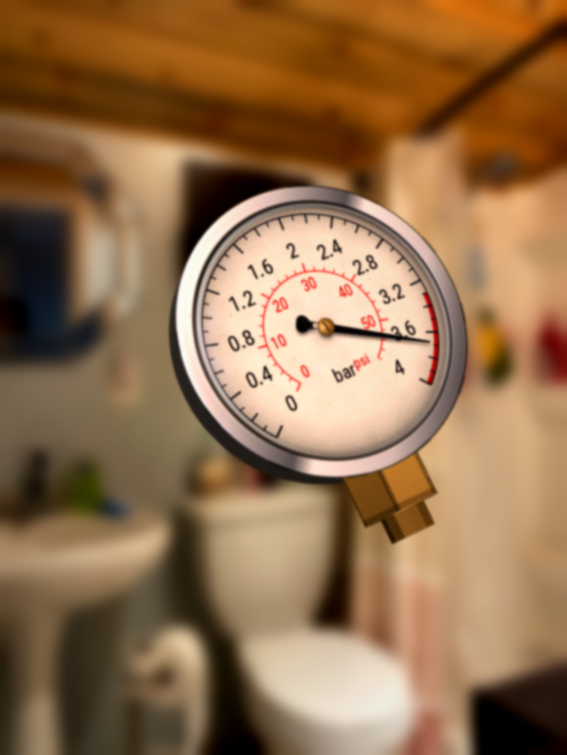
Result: 3.7; bar
